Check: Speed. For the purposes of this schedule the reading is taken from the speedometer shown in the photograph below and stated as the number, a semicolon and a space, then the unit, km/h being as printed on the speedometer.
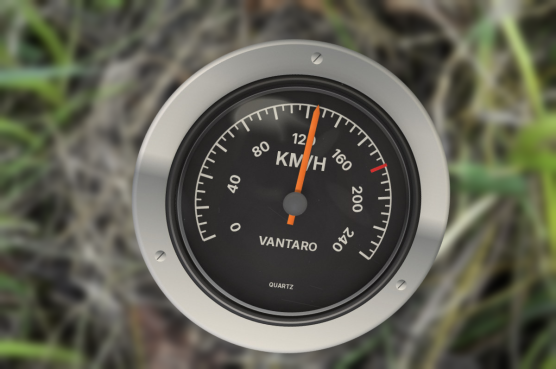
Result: 125; km/h
